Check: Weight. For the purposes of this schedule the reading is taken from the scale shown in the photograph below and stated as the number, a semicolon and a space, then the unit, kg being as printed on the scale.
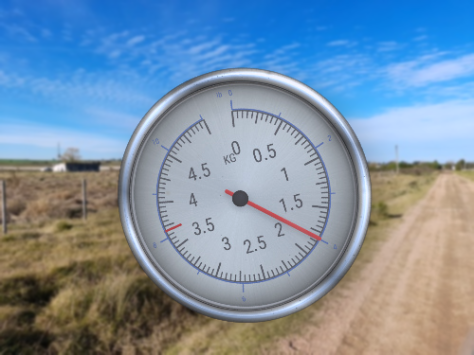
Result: 1.8; kg
